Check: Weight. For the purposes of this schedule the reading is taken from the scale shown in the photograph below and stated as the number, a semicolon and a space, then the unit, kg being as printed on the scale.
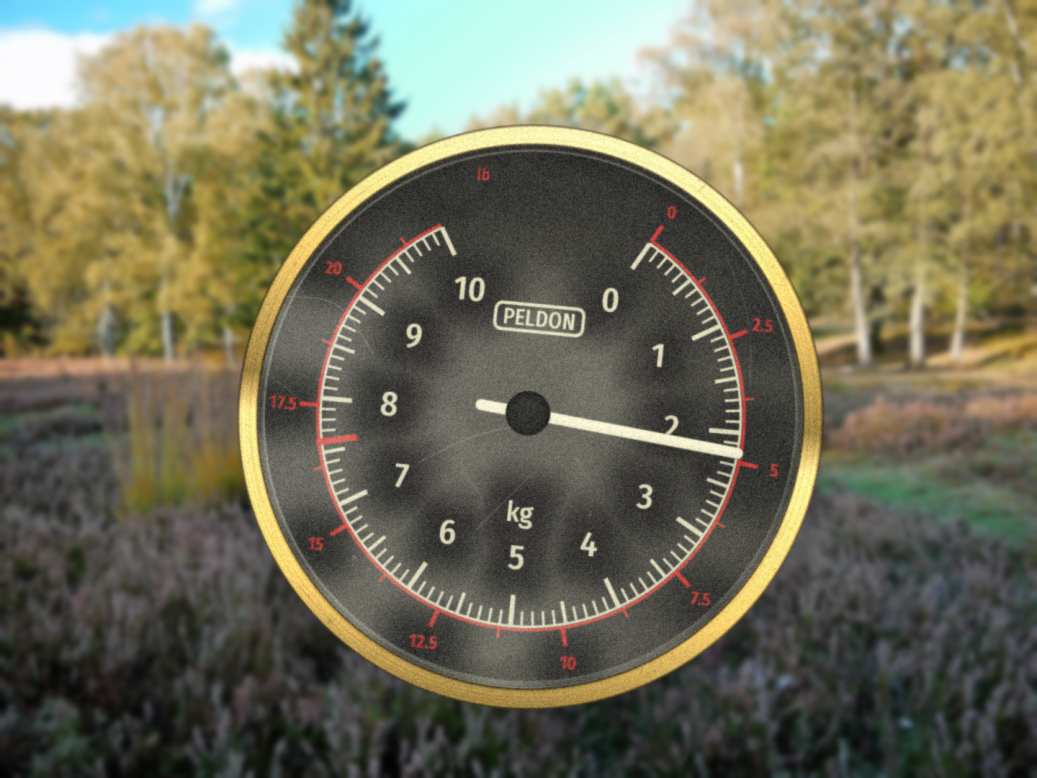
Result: 2.2; kg
